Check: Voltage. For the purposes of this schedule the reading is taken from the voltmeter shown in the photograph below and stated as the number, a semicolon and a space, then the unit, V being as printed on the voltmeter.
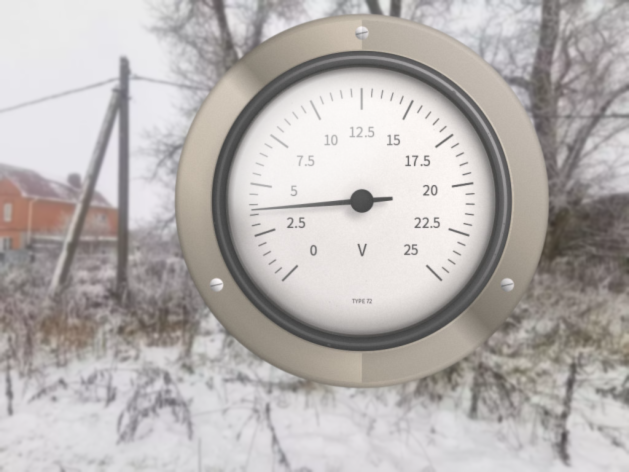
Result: 3.75; V
